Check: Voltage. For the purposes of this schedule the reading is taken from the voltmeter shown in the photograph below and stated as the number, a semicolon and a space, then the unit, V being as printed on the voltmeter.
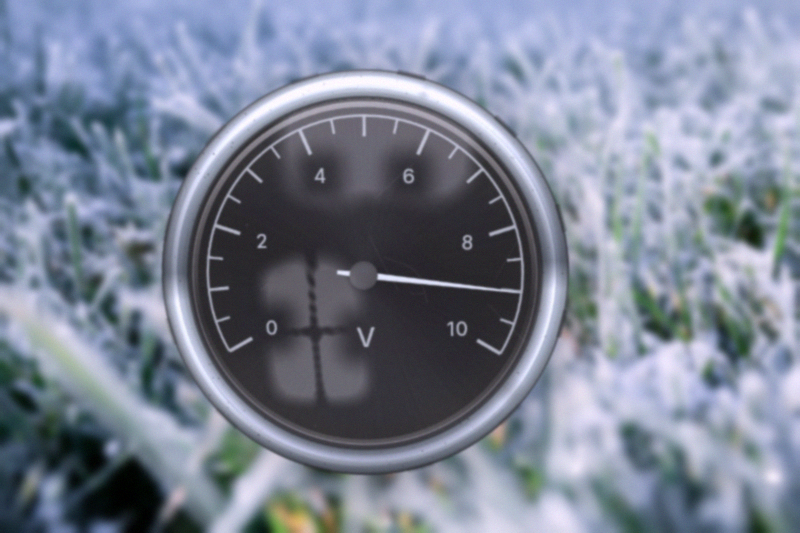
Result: 9; V
